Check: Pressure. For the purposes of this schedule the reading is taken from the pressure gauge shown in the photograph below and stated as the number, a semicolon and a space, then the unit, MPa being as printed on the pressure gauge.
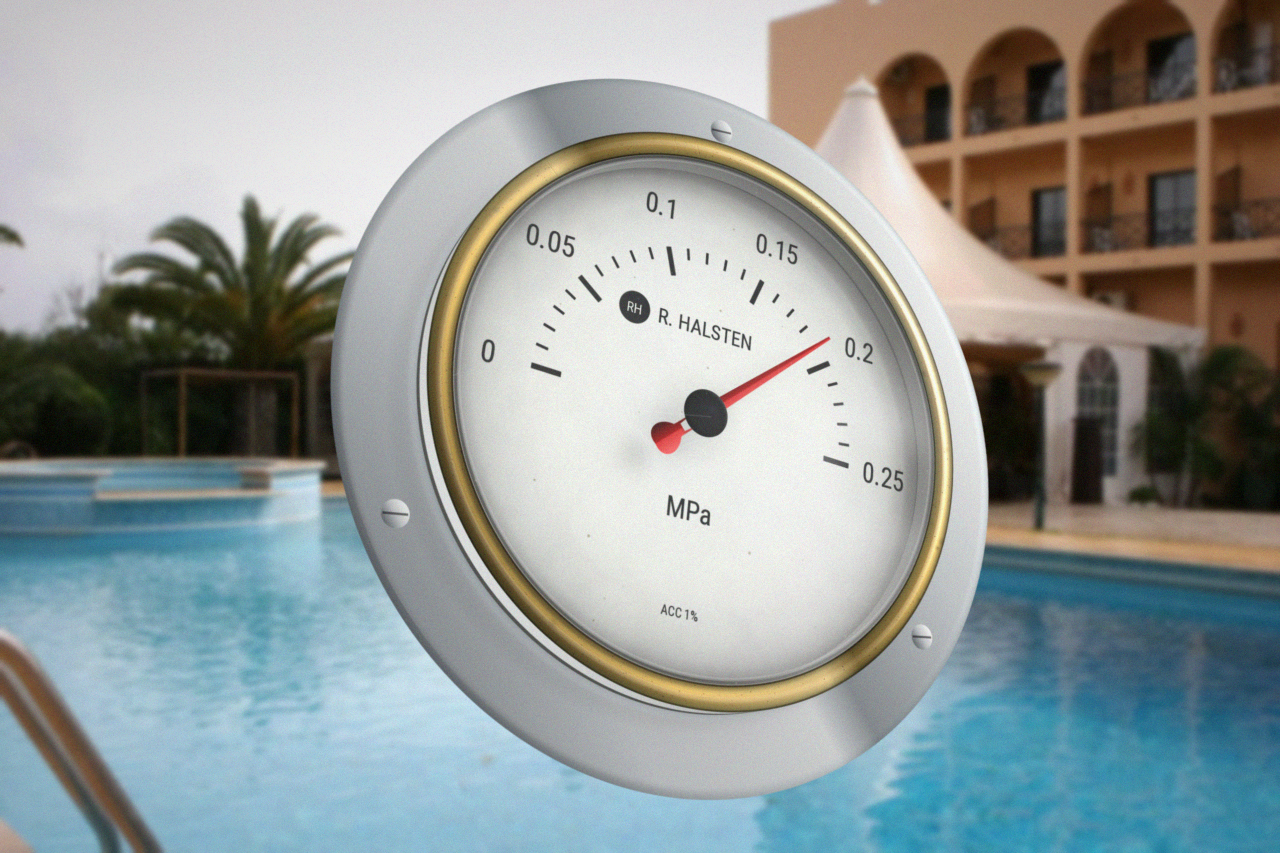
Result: 0.19; MPa
